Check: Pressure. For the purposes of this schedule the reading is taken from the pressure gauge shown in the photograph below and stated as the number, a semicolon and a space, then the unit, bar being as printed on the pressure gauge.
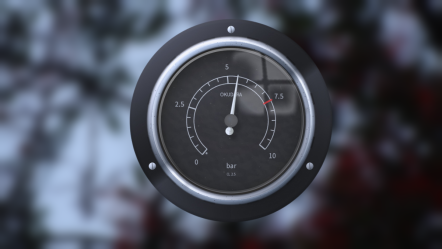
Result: 5.5; bar
